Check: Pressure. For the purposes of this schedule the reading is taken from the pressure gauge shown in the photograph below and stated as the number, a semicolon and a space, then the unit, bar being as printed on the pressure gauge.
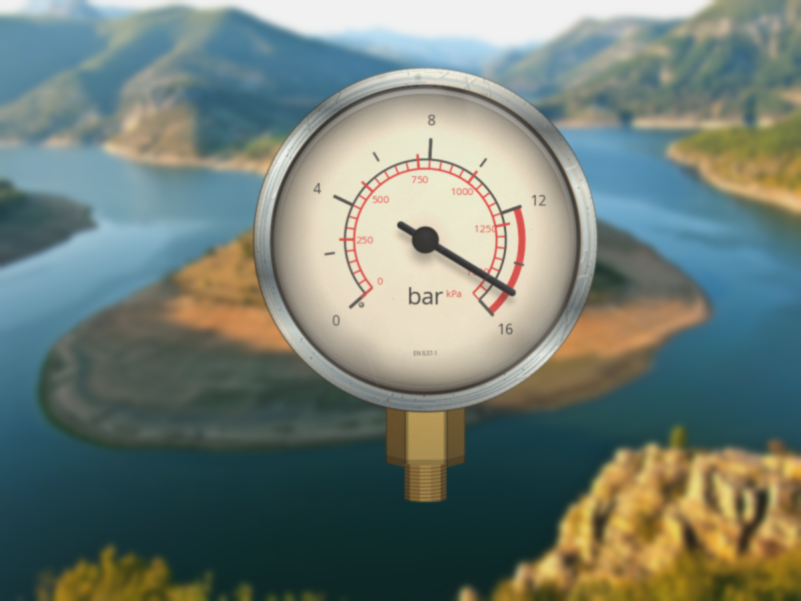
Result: 15; bar
